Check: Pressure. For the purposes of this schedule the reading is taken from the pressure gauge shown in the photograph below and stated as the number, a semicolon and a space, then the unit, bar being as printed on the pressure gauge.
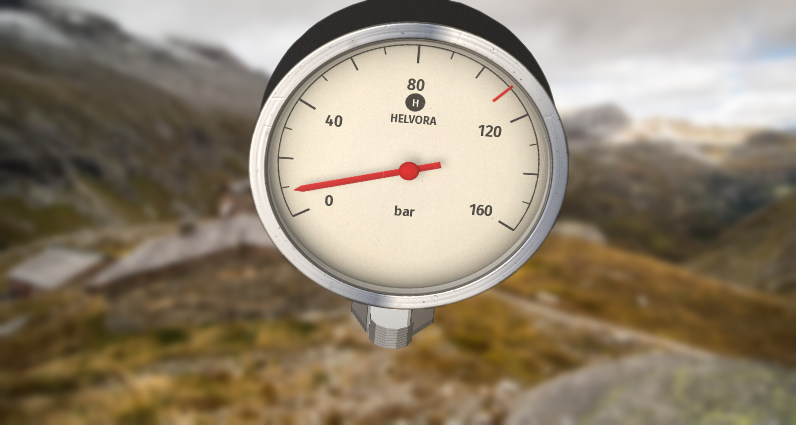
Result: 10; bar
